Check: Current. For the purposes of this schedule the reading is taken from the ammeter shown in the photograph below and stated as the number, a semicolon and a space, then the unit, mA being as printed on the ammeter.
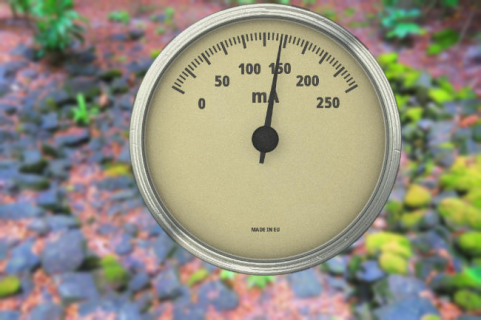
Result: 145; mA
